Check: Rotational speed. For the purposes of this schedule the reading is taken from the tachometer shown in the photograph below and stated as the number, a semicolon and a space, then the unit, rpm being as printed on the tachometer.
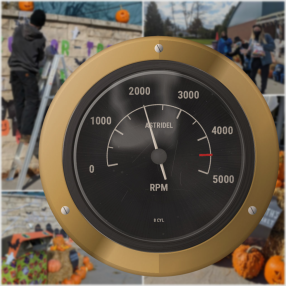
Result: 2000; rpm
